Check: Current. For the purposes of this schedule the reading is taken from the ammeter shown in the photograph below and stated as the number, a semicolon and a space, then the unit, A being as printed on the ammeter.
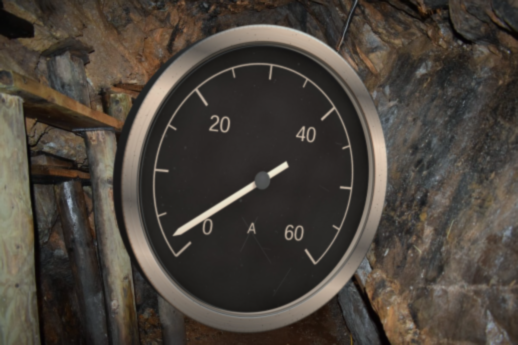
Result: 2.5; A
